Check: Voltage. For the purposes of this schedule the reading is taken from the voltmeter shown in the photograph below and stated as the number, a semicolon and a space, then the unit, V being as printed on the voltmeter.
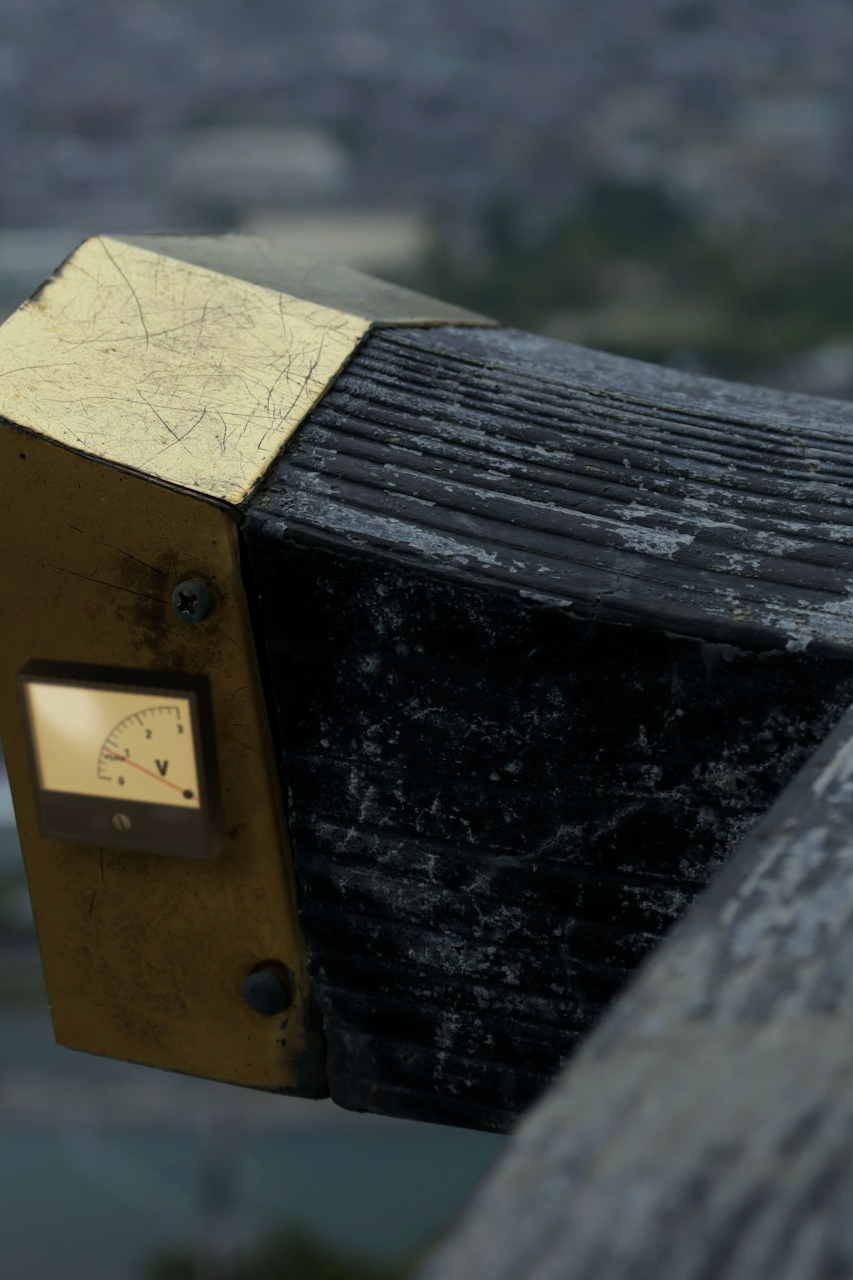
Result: 0.8; V
